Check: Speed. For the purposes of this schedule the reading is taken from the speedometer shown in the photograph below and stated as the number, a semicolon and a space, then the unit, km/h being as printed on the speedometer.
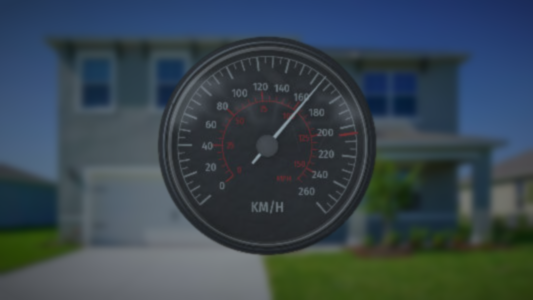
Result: 165; km/h
